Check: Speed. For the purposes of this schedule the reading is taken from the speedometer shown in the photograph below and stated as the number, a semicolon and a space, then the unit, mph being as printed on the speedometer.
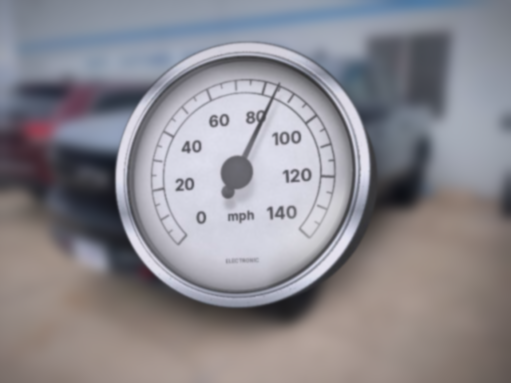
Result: 85; mph
